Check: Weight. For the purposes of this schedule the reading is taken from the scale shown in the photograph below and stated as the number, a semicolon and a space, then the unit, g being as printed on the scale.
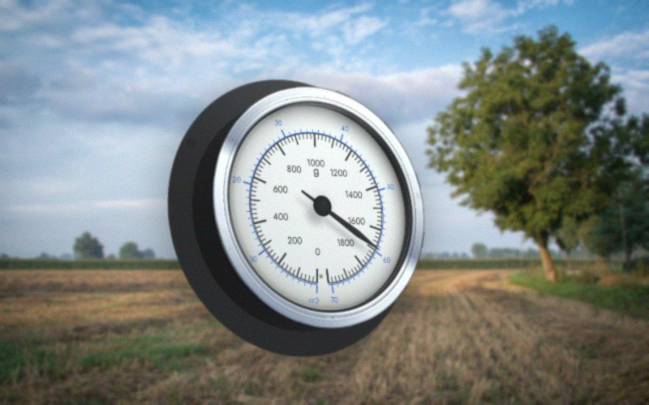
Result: 1700; g
